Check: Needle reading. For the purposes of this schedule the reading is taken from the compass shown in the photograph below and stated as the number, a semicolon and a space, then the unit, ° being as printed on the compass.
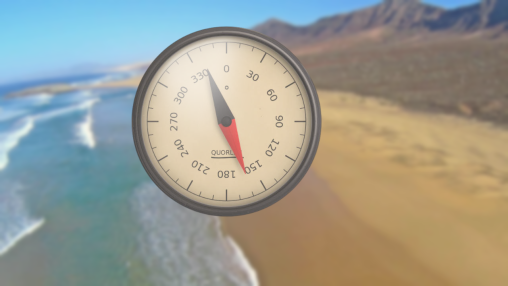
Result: 160; °
